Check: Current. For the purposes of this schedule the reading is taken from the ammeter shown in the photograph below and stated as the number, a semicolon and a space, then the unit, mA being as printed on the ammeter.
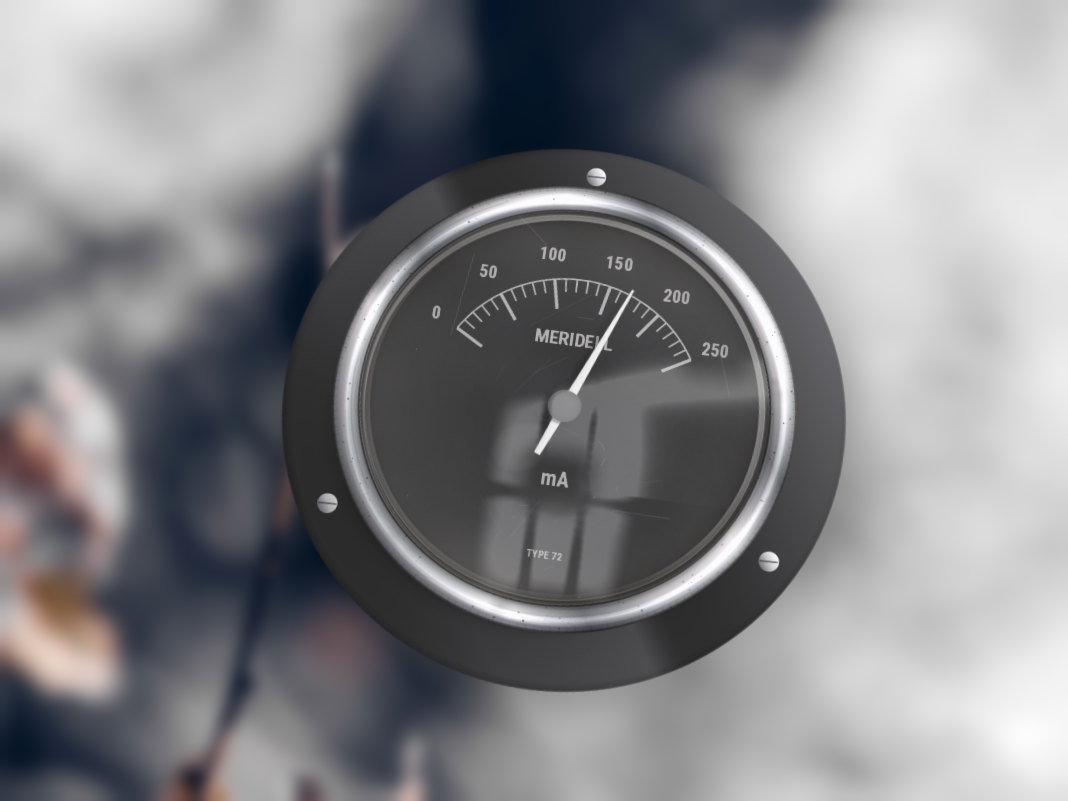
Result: 170; mA
